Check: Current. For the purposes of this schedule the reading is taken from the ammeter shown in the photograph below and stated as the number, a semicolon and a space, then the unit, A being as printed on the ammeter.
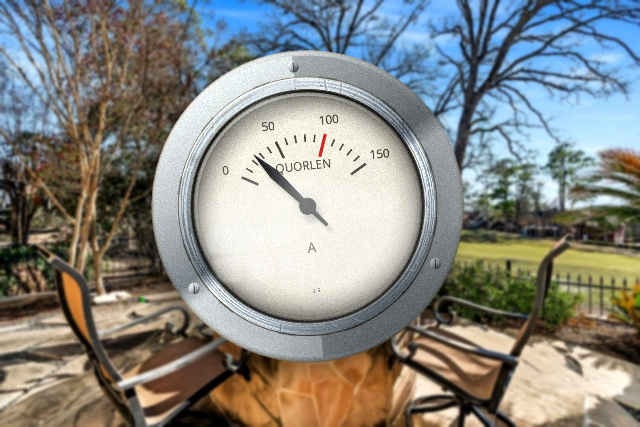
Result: 25; A
